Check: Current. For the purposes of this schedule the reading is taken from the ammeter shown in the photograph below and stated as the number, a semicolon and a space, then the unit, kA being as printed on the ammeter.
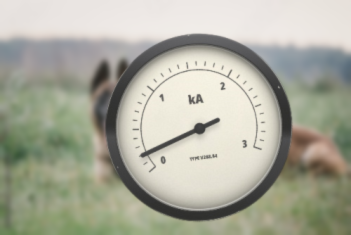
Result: 0.2; kA
